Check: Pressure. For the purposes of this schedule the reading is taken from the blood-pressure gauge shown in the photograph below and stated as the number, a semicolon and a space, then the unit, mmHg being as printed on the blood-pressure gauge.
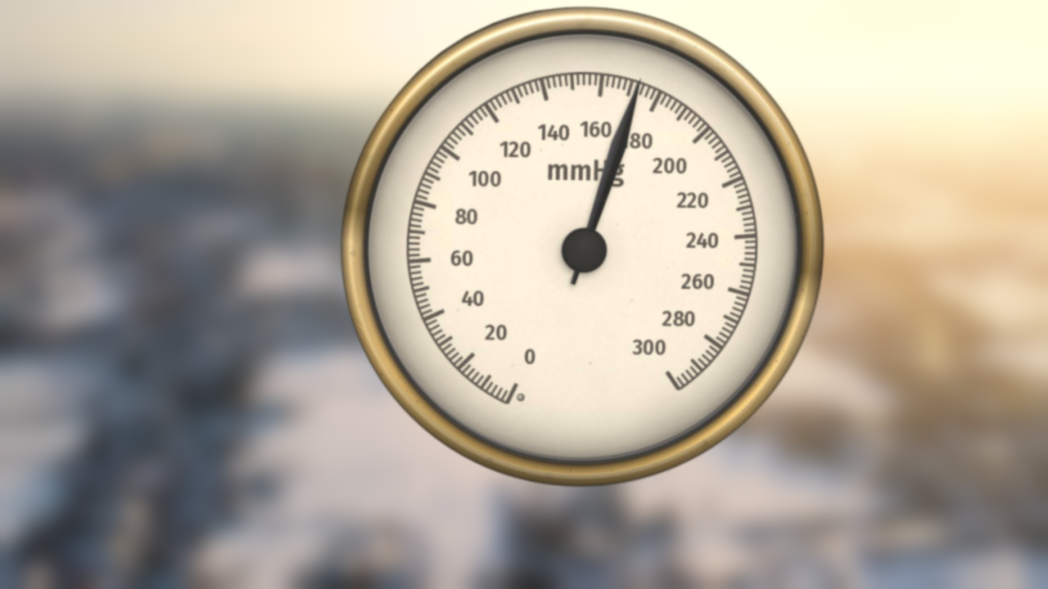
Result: 172; mmHg
